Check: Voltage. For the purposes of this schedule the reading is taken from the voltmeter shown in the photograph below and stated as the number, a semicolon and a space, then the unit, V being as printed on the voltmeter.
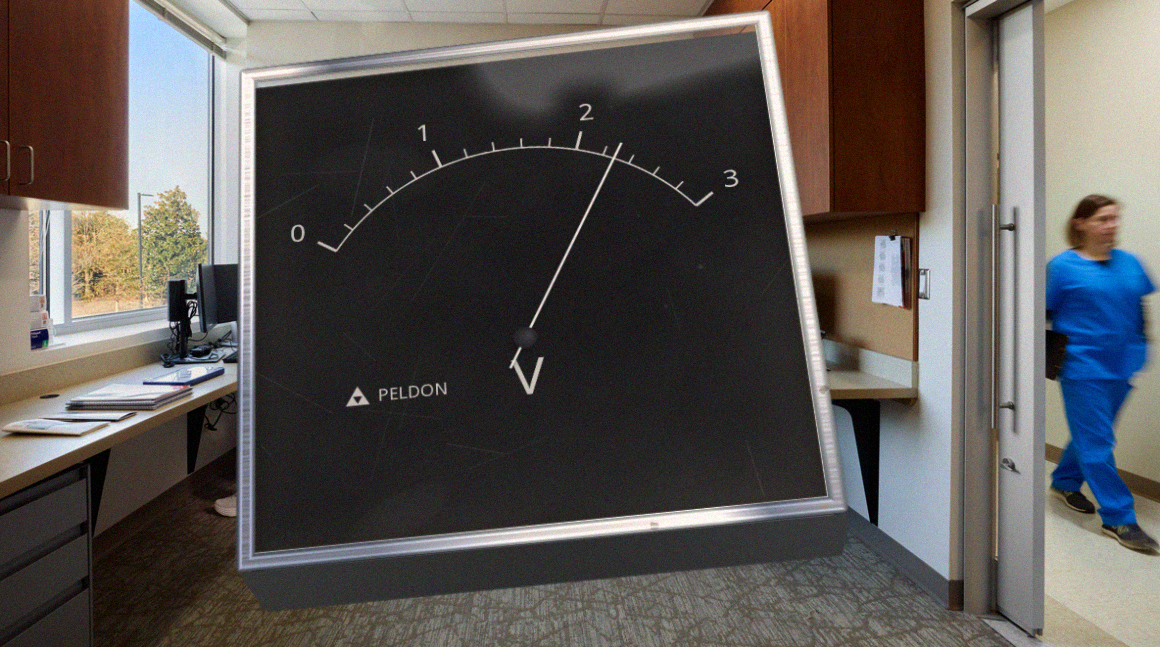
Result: 2.3; V
